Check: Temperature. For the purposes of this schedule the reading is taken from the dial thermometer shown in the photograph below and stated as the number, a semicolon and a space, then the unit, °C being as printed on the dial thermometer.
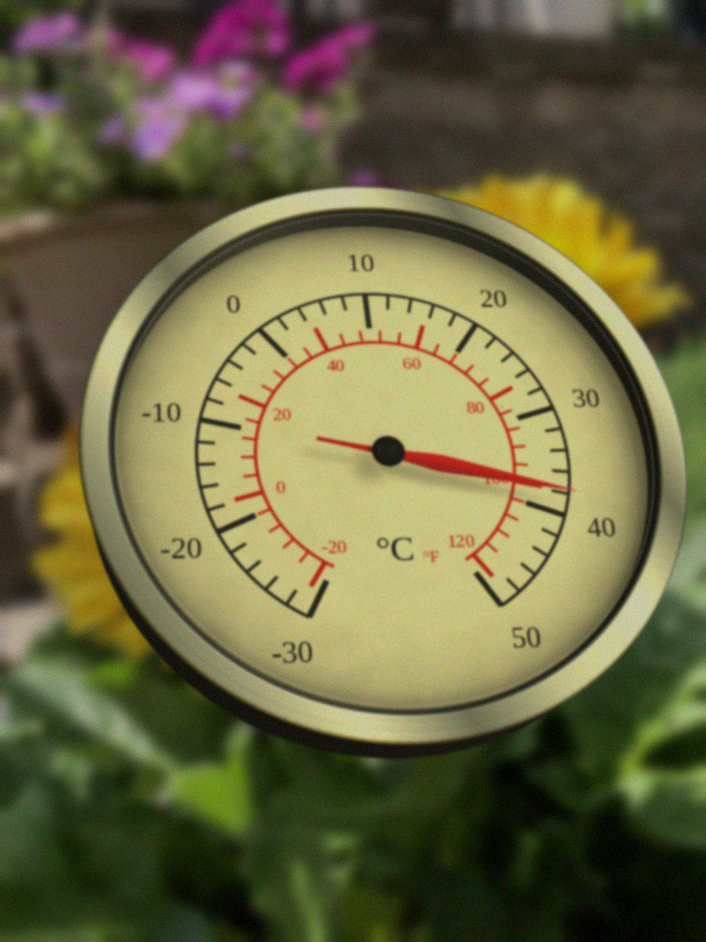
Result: 38; °C
